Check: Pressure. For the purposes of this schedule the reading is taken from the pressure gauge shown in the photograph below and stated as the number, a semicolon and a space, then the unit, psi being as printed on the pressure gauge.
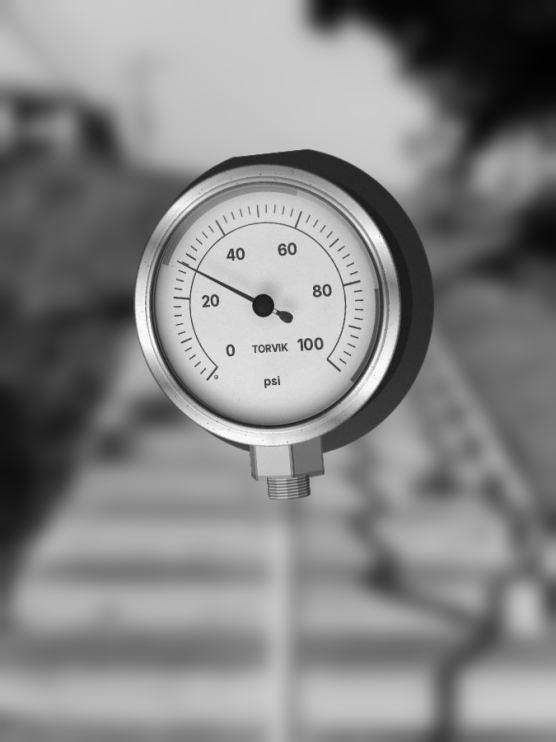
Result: 28; psi
